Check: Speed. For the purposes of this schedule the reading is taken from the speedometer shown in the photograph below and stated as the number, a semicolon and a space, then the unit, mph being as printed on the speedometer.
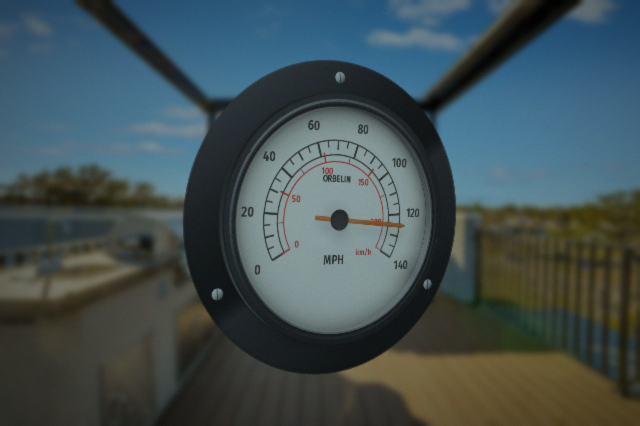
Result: 125; mph
